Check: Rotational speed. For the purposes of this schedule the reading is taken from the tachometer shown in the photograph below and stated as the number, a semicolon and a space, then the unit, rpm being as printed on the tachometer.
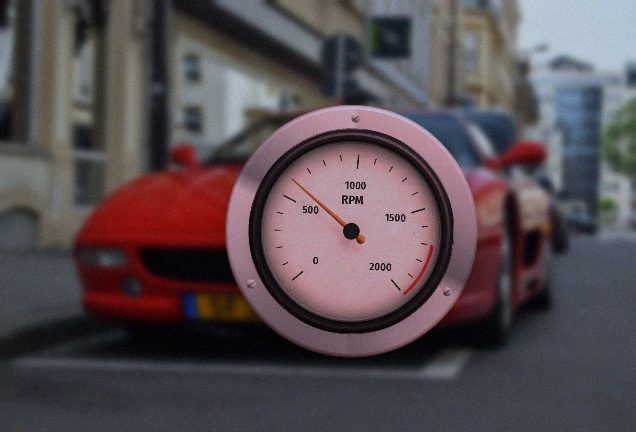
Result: 600; rpm
